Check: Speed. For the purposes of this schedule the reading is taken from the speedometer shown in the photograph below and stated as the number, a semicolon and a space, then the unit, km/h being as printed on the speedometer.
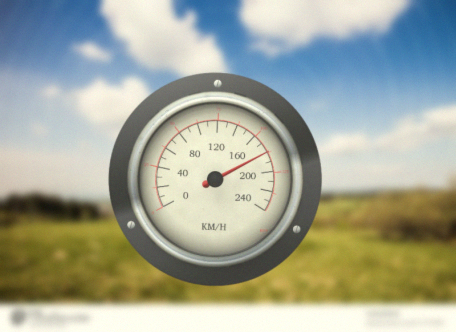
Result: 180; km/h
